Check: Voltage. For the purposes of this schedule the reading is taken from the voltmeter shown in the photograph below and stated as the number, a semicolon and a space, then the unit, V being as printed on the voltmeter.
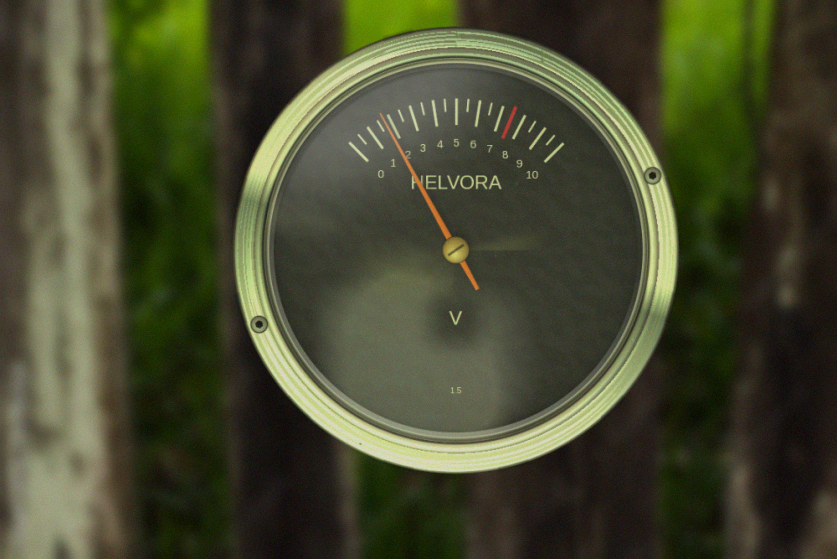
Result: 1.75; V
